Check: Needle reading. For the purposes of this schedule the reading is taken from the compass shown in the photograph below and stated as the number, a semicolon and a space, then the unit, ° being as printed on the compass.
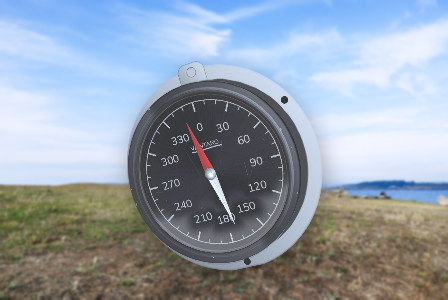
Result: 350; °
